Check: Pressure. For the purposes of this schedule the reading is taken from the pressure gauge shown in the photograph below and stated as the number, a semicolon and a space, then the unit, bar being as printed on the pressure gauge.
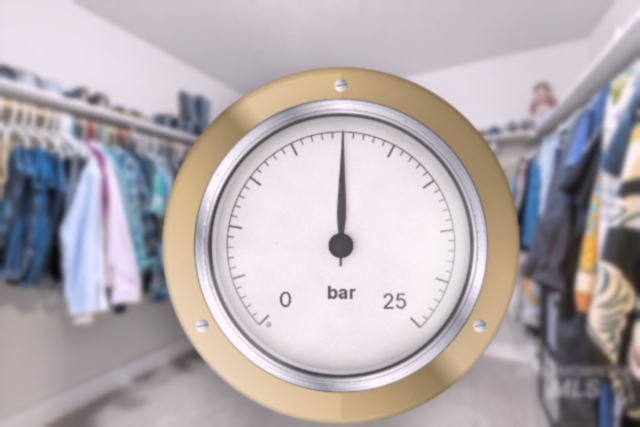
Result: 12.5; bar
